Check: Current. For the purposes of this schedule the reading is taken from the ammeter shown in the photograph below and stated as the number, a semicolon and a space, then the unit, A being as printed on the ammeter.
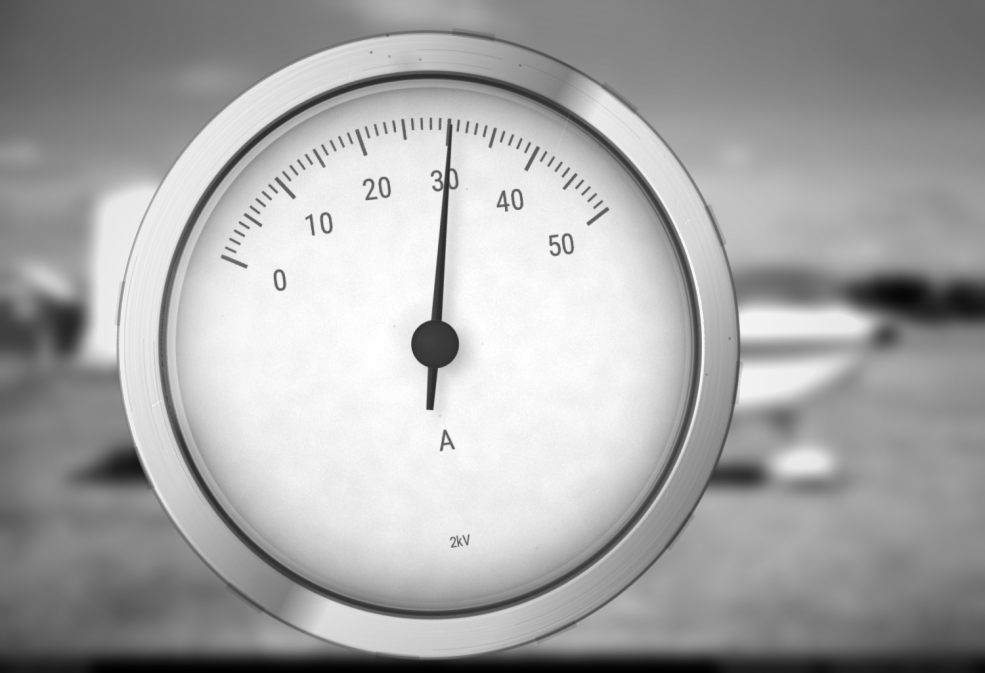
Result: 30; A
